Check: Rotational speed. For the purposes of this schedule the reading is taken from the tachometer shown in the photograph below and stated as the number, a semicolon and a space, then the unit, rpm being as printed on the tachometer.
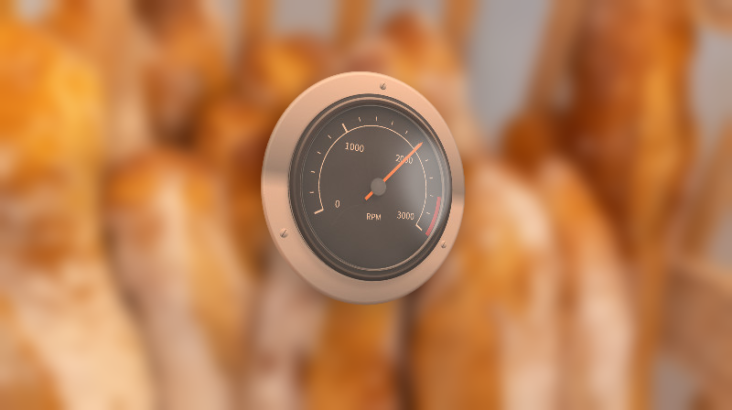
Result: 2000; rpm
